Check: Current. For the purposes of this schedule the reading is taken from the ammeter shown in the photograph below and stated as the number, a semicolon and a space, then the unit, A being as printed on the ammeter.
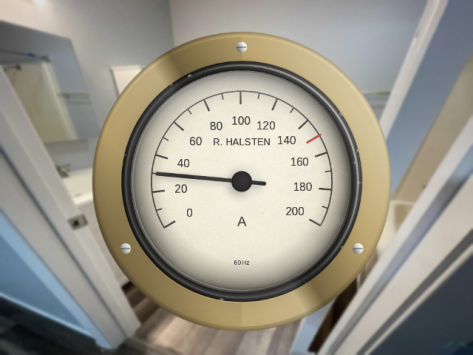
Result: 30; A
